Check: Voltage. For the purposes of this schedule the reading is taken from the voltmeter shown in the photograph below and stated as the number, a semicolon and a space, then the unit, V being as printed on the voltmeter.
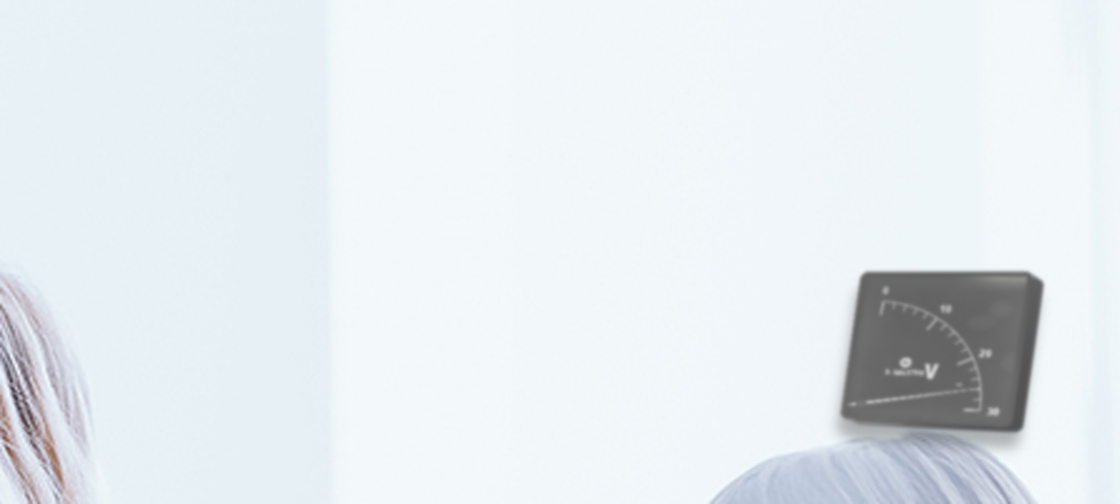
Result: 26; V
